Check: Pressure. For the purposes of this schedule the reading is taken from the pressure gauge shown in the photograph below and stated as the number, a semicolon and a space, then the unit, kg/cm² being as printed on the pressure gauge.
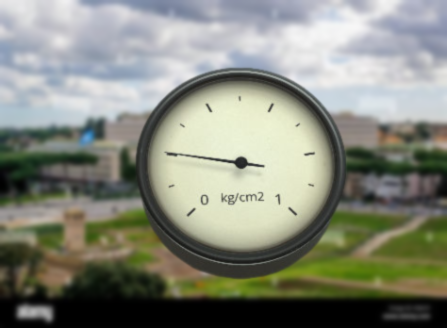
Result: 0.2; kg/cm²
